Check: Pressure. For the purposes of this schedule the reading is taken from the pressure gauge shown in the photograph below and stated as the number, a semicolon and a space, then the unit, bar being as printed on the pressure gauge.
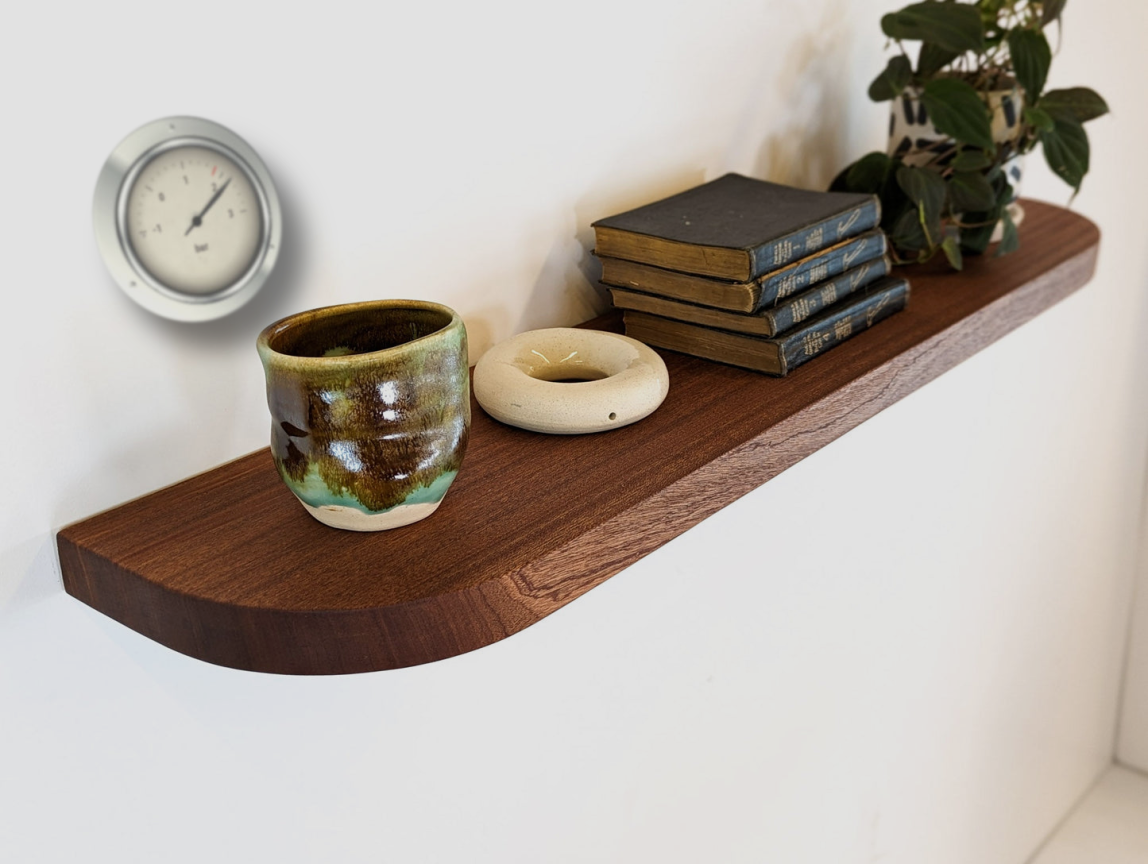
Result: 2.2; bar
